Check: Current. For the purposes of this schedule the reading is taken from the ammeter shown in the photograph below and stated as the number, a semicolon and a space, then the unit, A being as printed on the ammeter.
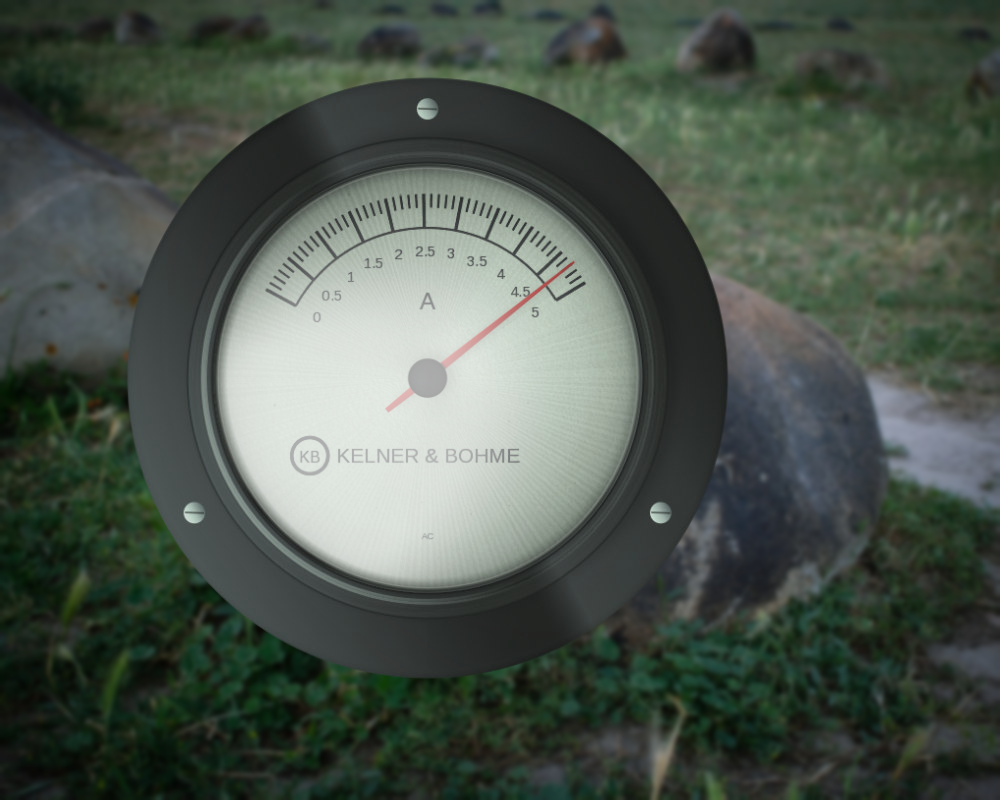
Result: 4.7; A
